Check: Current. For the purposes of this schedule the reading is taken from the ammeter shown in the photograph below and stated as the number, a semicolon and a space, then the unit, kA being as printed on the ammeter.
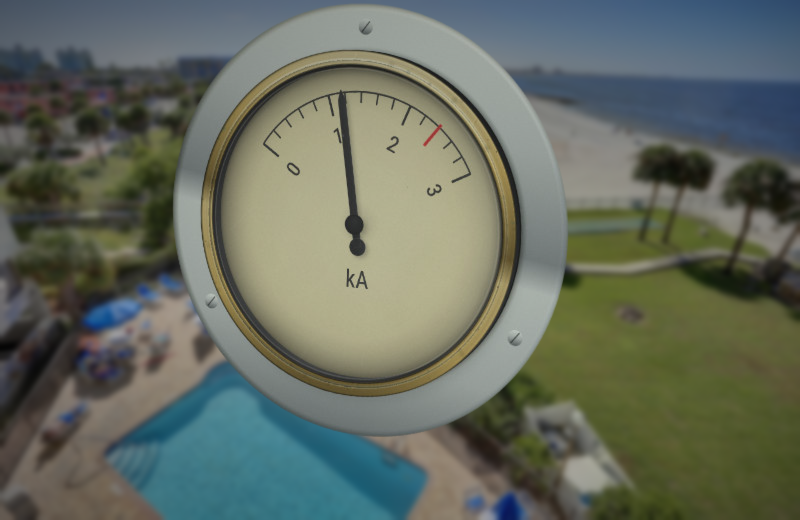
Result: 1.2; kA
